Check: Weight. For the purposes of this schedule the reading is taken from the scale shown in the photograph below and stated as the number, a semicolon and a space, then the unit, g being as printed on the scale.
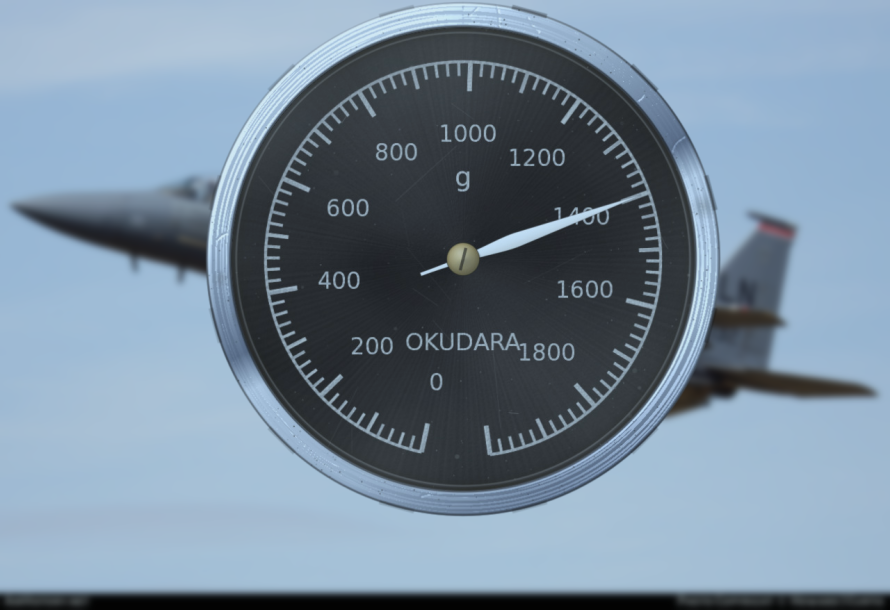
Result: 1400; g
